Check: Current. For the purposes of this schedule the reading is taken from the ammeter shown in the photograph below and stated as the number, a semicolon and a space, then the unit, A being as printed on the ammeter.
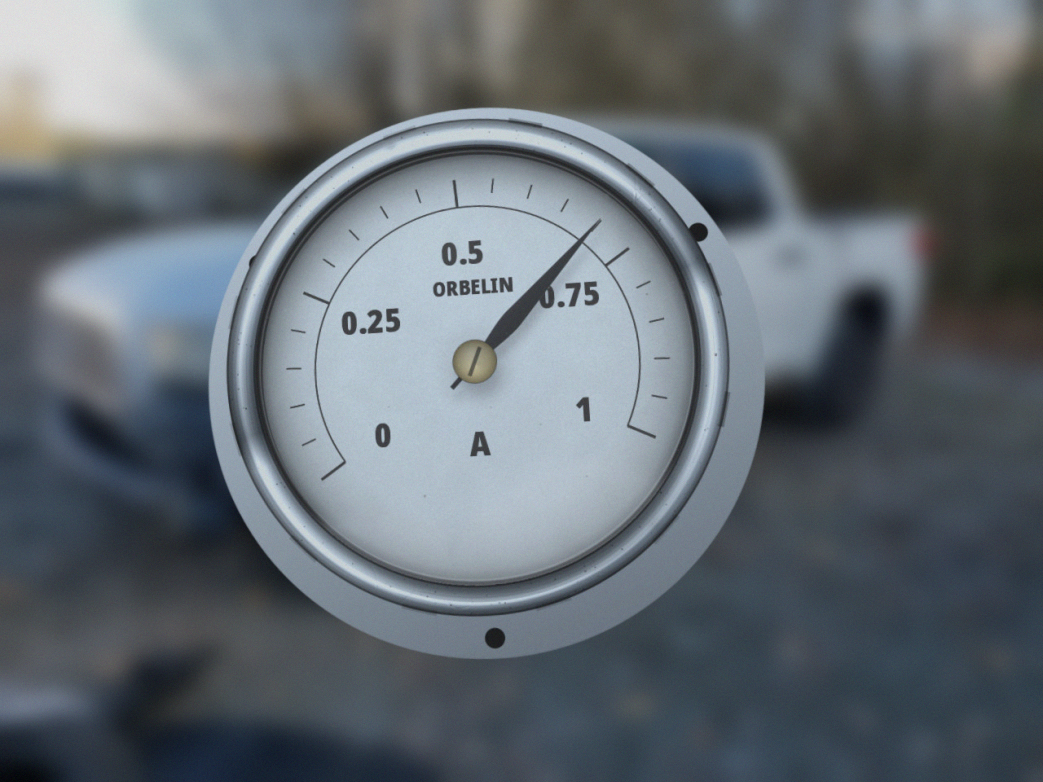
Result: 0.7; A
